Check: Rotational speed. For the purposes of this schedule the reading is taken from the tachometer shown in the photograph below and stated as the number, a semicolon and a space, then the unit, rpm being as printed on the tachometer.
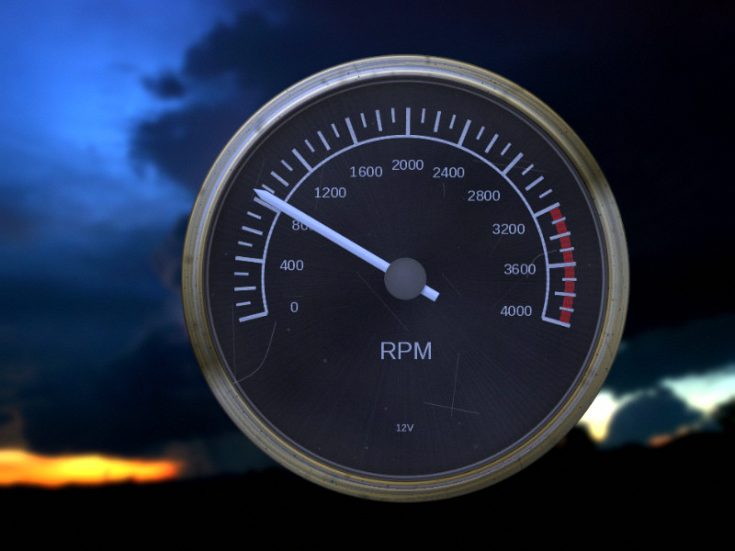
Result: 850; rpm
